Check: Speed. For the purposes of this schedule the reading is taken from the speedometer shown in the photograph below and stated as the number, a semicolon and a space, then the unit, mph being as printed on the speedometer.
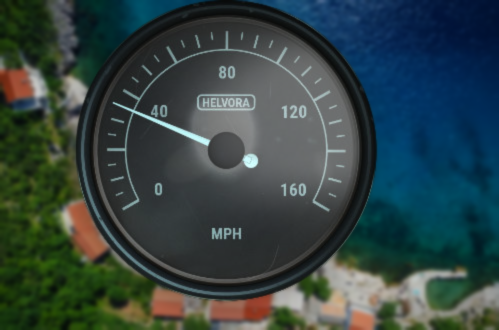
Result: 35; mph
